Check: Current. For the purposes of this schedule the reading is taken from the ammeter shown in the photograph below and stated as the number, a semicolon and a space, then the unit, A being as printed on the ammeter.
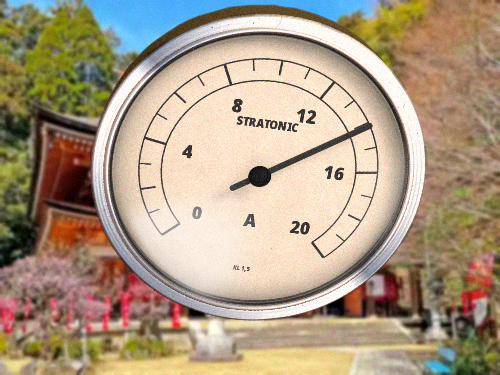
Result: 14; A
